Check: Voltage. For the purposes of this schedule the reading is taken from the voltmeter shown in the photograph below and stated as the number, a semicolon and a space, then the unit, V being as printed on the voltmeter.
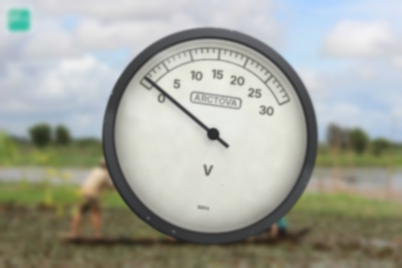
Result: 1; V
